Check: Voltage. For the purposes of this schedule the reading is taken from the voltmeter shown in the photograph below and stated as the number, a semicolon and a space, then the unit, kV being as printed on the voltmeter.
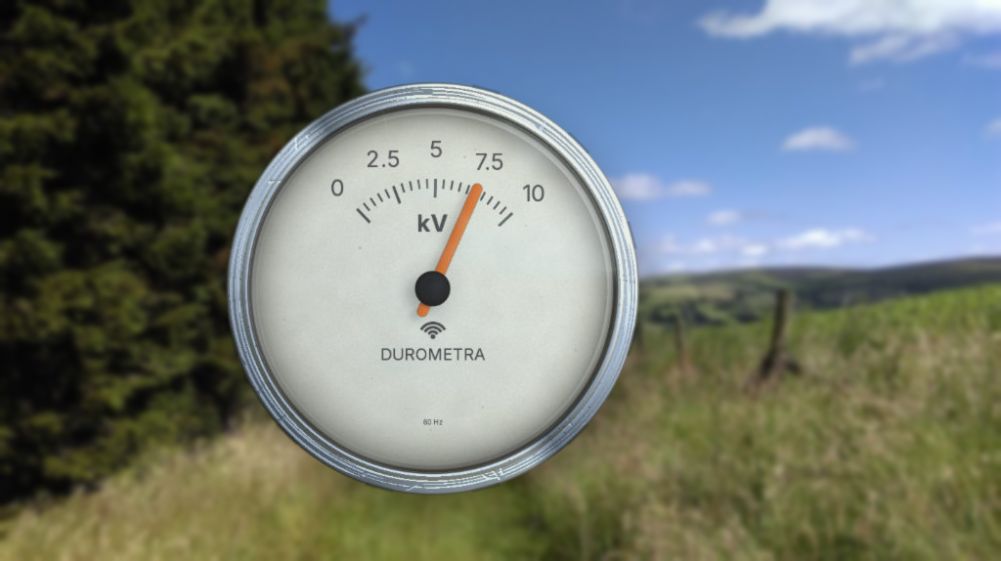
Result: 7.5; kV
